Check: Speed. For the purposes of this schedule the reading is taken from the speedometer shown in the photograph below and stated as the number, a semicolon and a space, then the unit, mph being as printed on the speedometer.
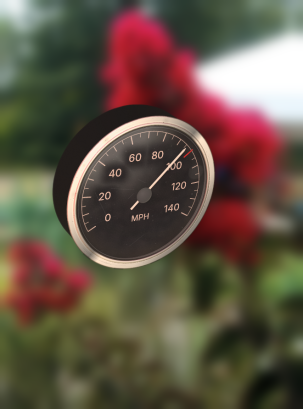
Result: 95; mph
